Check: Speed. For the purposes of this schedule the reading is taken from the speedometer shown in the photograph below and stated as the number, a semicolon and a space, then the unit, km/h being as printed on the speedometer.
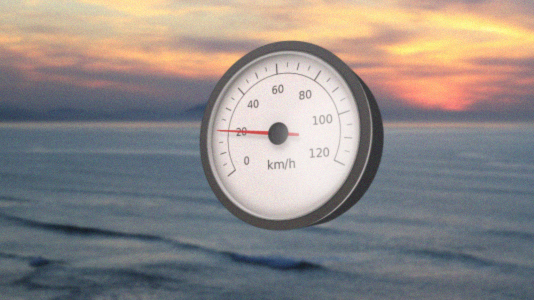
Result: 20; km/h
